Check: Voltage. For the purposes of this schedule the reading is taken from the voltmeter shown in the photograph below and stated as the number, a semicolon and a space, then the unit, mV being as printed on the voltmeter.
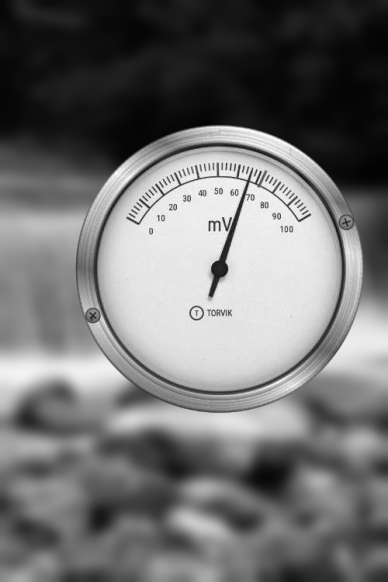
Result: 66; mV
